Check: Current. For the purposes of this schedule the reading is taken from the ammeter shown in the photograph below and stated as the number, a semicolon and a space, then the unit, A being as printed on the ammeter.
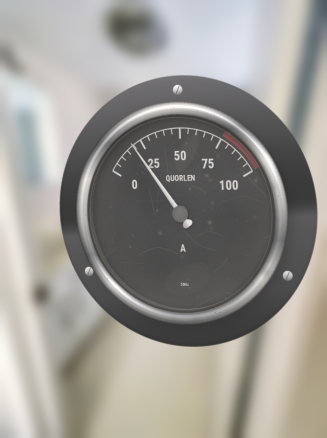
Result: 20; A
